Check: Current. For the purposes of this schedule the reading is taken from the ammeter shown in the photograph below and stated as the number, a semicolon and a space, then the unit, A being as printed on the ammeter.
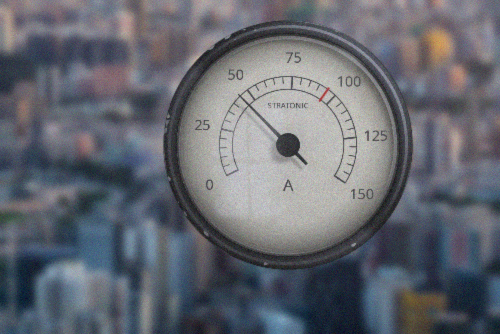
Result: 45; A
